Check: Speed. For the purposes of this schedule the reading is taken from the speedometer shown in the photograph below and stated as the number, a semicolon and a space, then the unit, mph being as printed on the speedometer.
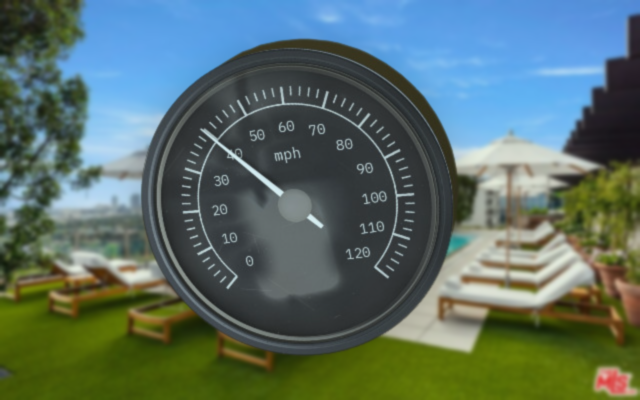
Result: 40; mph
